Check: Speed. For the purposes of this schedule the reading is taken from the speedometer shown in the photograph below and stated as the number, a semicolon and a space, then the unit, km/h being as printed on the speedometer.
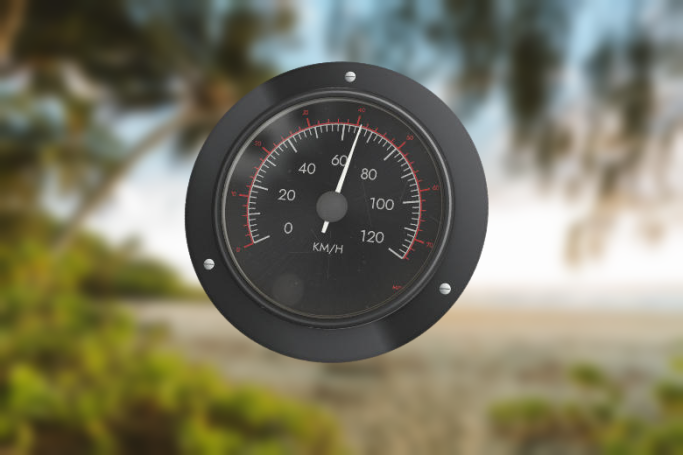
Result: 66; km/h
